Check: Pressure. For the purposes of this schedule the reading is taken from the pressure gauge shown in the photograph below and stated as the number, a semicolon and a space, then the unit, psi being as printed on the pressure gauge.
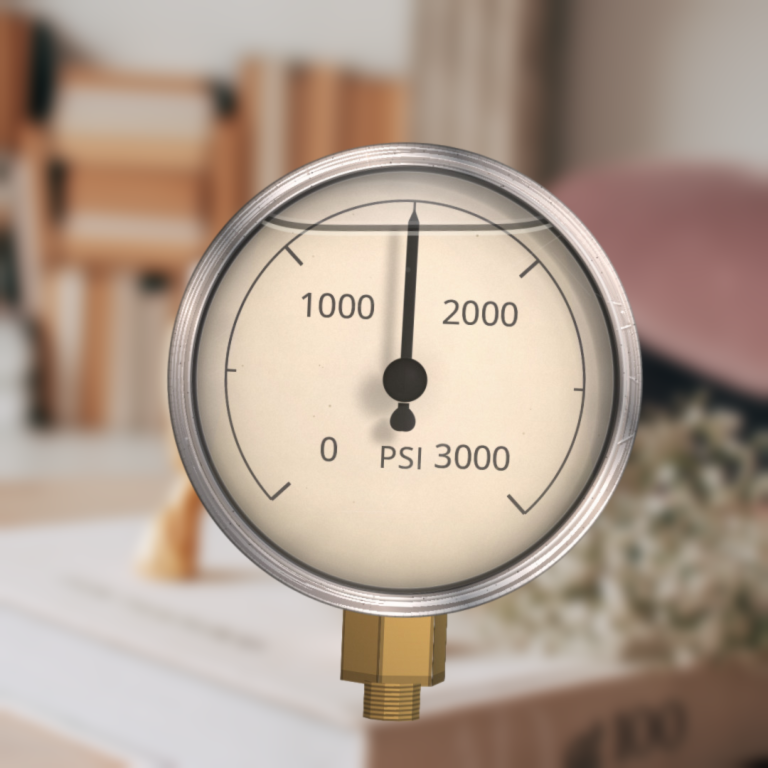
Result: 1500; psi
